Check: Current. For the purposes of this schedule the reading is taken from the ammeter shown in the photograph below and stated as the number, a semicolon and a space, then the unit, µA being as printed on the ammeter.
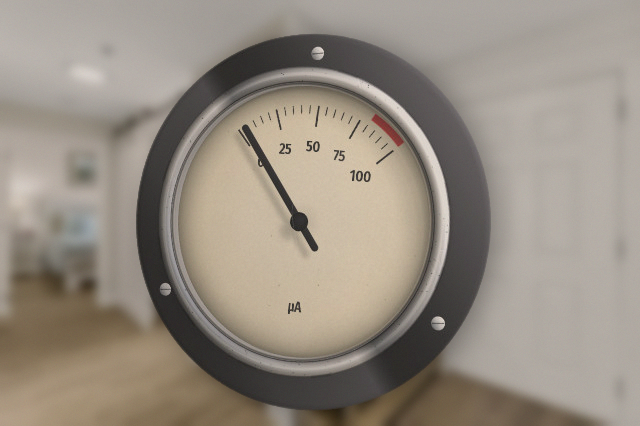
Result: 5; µA
